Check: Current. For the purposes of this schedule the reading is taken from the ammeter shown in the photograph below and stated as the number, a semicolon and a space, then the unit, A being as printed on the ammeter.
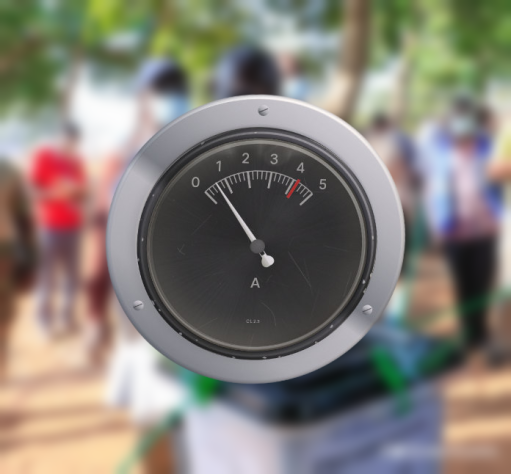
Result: 0.6; A
